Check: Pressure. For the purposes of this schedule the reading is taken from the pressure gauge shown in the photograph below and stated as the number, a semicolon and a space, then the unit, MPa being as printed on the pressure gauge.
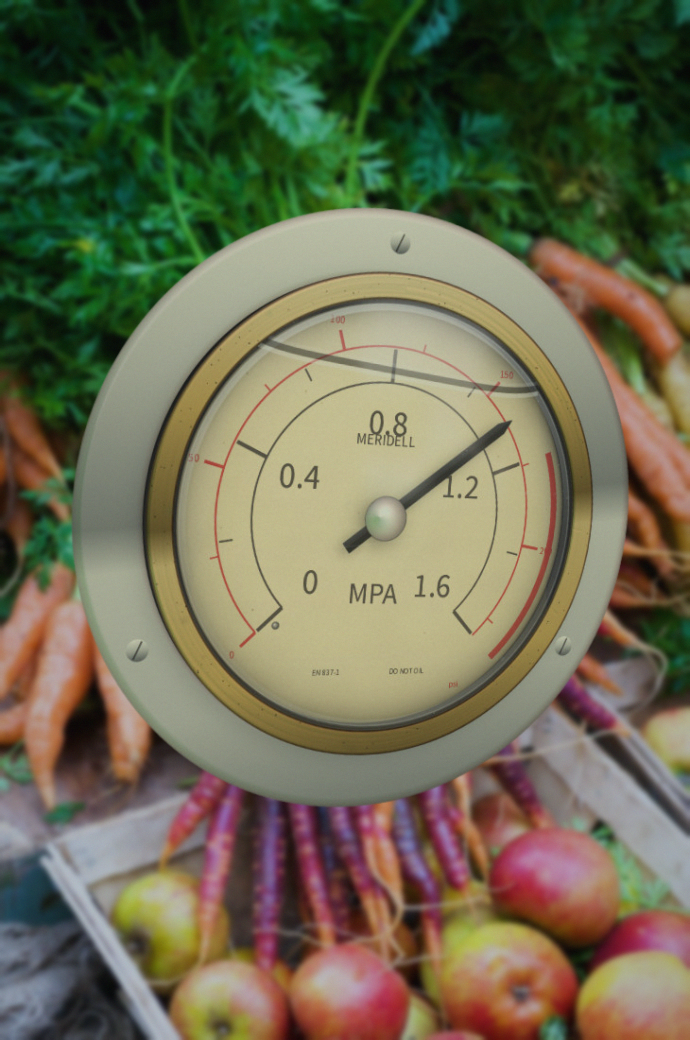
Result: 1.1; MPa
